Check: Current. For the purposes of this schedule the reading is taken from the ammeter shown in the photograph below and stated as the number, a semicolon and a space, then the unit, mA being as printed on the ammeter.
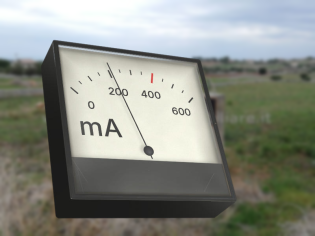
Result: 200; mA
